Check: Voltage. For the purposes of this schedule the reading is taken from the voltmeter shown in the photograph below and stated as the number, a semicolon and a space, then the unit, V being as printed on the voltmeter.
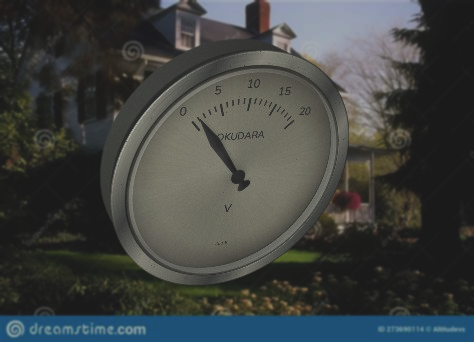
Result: 1; V
